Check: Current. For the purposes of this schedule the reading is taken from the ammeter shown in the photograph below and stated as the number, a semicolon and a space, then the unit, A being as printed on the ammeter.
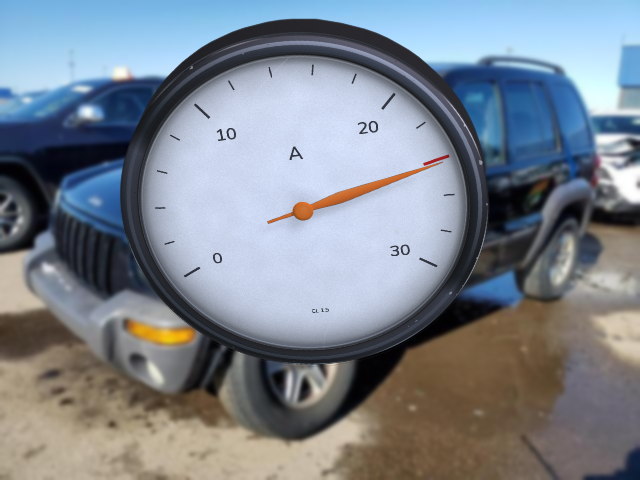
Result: 24; A
